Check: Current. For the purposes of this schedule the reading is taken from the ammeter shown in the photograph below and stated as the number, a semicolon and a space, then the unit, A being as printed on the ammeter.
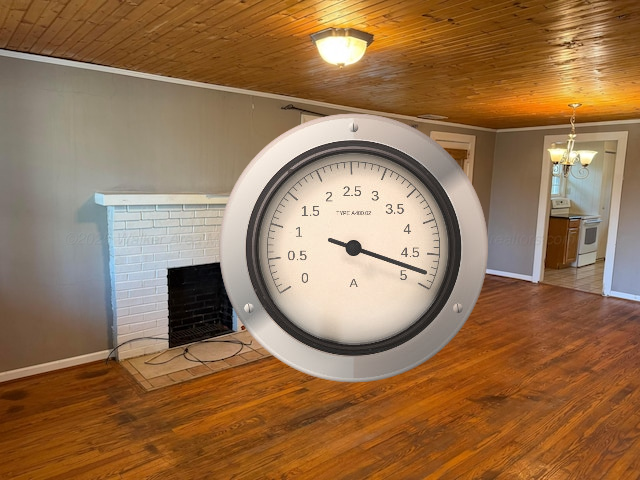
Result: 4.8; A
